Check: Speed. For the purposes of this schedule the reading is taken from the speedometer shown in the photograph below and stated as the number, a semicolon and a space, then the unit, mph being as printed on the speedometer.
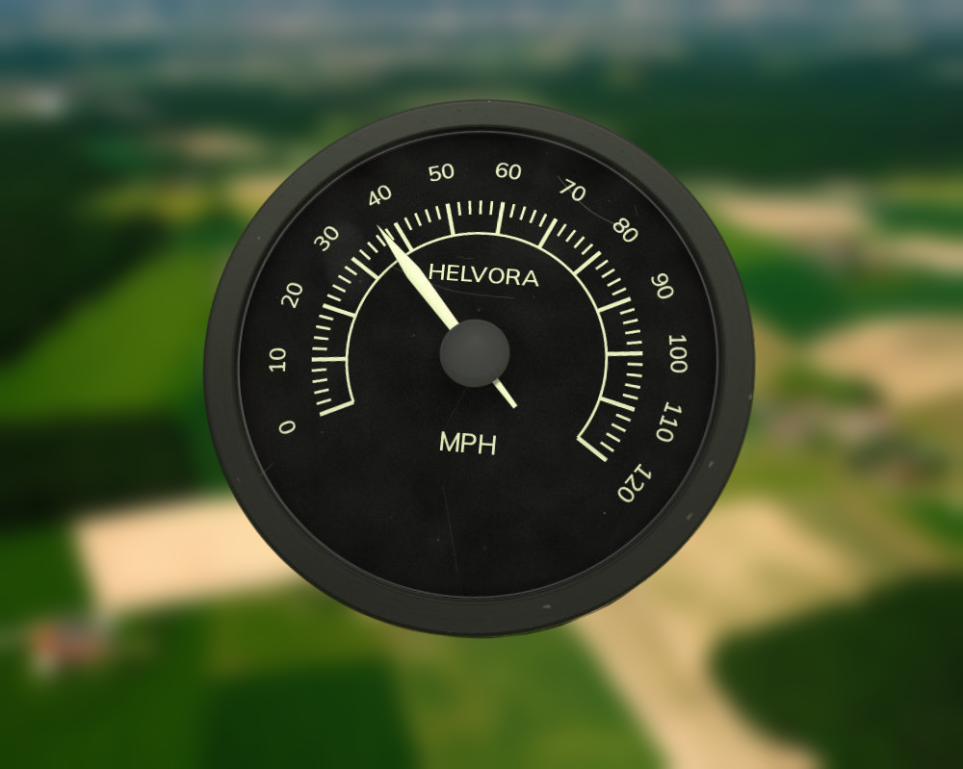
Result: 37; mph
